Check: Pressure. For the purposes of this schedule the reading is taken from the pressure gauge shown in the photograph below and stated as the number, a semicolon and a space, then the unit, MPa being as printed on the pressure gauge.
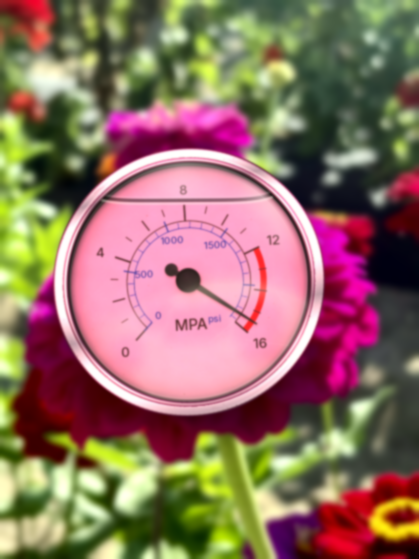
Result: 15.5; MPa
